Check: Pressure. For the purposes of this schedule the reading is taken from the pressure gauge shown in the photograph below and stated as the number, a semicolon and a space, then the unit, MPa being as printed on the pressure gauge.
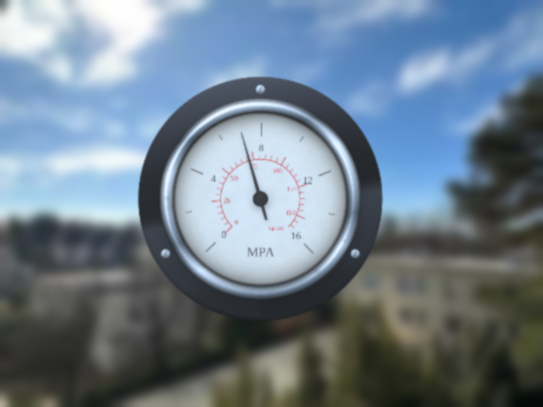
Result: 7; MPa
